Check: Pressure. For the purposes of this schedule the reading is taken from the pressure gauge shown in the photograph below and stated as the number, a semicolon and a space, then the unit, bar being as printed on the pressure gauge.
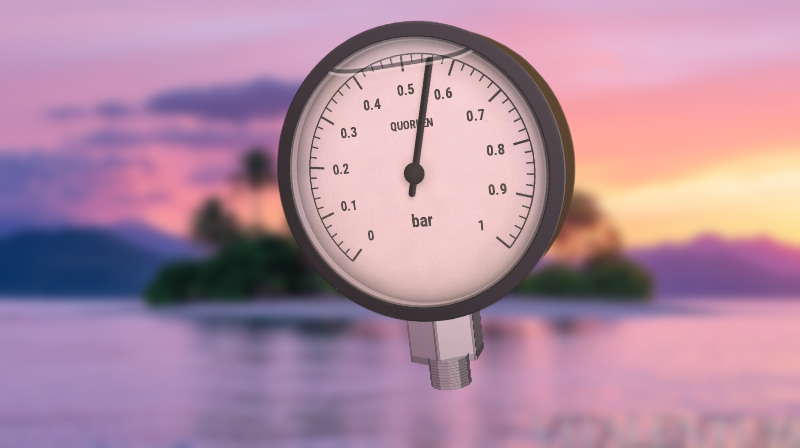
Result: 0.56; bar
